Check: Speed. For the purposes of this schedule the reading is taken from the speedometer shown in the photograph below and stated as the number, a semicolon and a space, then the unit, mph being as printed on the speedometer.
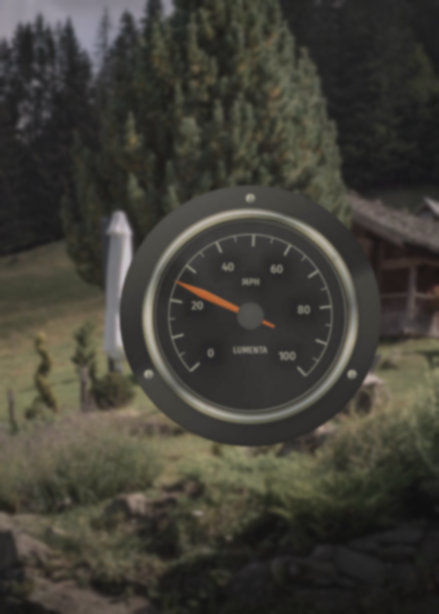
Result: 25; mph
